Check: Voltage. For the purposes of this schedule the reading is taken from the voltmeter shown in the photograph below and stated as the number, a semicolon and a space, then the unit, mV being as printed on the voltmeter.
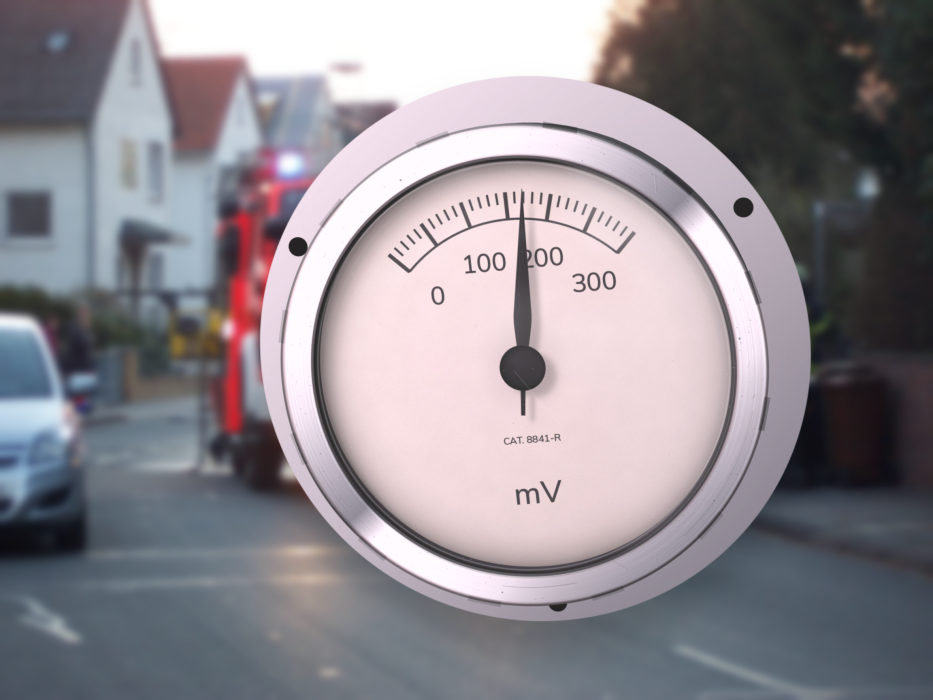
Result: 170; mV
